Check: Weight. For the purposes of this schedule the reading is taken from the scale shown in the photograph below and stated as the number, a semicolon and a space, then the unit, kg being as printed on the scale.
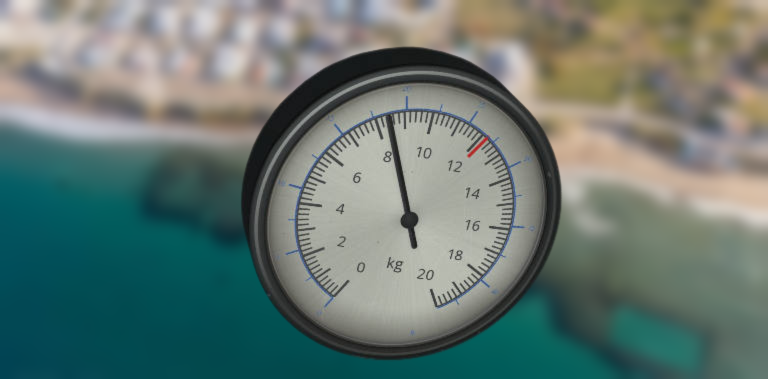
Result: 8.4; kg
